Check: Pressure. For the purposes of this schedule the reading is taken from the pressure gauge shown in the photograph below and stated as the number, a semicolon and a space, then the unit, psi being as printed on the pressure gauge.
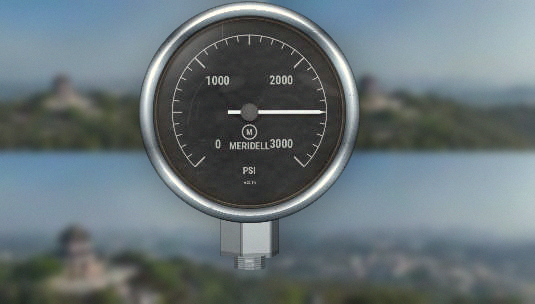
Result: 2500; psi
